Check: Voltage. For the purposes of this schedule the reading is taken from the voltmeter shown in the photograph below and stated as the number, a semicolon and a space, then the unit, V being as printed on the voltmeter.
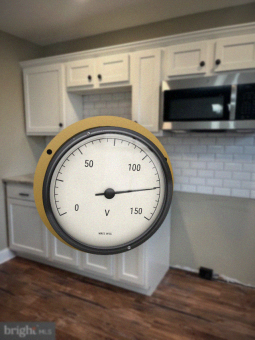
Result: 125; V
